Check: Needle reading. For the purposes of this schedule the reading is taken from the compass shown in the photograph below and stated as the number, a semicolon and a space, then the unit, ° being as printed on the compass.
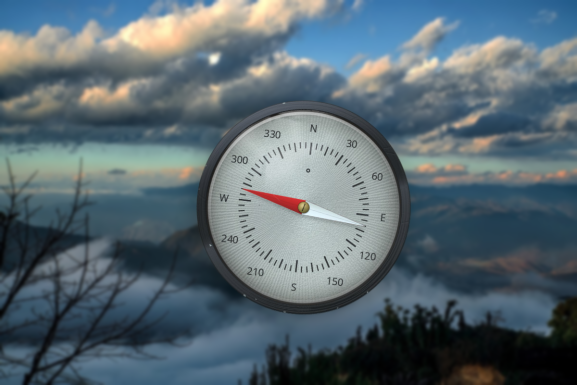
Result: 280; °
